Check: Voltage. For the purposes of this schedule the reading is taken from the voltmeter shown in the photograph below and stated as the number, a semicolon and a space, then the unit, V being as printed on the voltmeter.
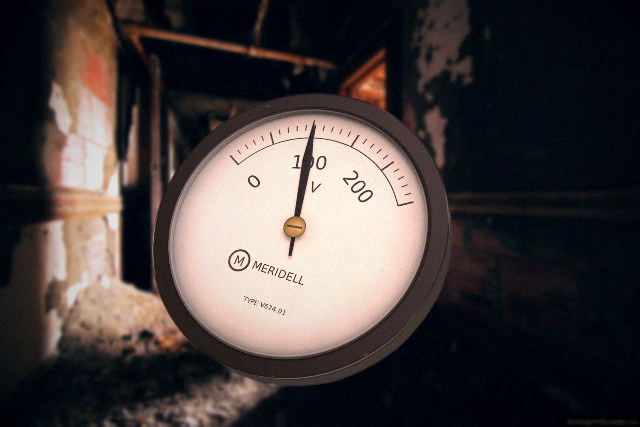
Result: 100; V
